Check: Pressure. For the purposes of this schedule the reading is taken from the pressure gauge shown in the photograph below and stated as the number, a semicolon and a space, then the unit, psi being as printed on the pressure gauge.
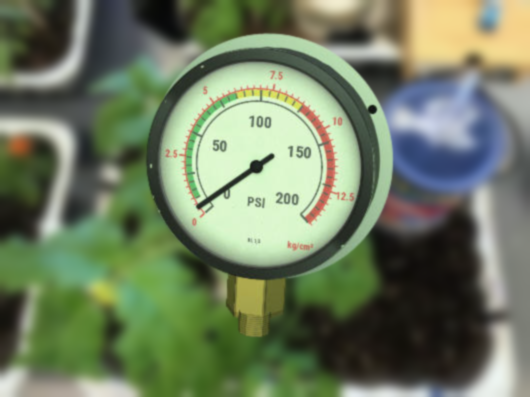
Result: 5; psi
